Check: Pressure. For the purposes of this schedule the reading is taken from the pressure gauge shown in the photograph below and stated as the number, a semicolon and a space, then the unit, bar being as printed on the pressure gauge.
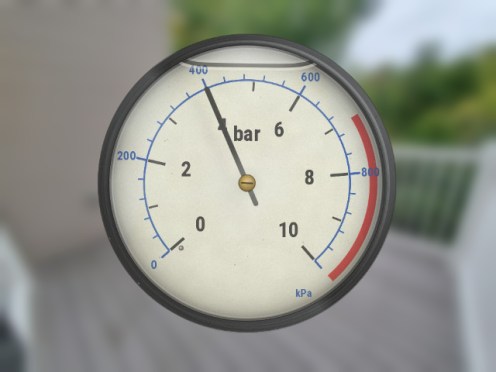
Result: 4; bar
